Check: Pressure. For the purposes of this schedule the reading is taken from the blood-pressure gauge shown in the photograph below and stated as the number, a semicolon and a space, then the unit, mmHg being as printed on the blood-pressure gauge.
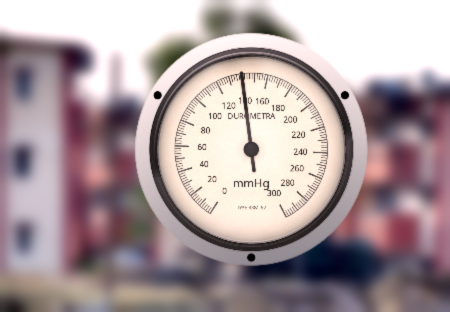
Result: 140; mmHg
